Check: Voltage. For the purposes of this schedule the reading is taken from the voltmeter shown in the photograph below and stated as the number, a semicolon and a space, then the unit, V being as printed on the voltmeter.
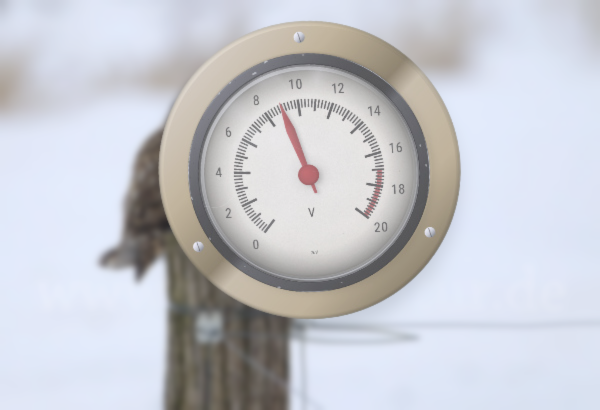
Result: 9; V
